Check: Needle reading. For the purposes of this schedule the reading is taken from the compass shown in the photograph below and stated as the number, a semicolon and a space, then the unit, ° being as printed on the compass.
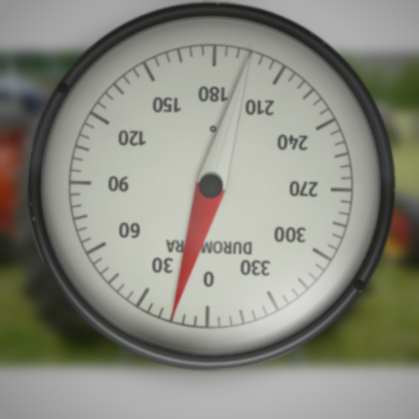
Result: 15; °
